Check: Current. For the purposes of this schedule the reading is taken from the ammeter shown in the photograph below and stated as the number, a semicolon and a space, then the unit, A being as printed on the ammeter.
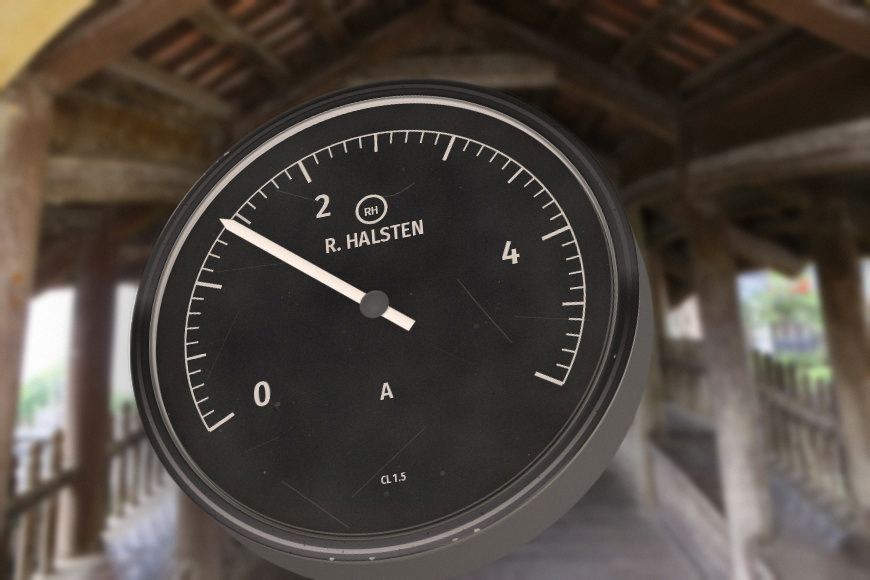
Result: 1.4; A
